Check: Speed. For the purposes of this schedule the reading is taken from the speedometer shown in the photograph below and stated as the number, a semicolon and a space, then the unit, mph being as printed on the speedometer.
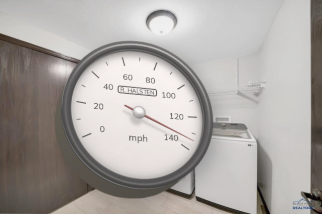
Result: 135; mph
